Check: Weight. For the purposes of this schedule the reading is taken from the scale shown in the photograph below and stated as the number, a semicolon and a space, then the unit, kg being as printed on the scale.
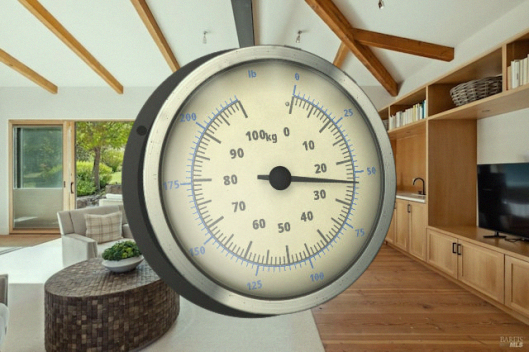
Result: 25; kg
